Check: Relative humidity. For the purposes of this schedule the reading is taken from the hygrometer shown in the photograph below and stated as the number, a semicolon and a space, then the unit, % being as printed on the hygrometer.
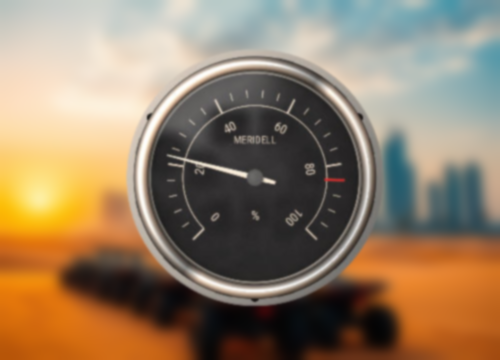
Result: 22; %
